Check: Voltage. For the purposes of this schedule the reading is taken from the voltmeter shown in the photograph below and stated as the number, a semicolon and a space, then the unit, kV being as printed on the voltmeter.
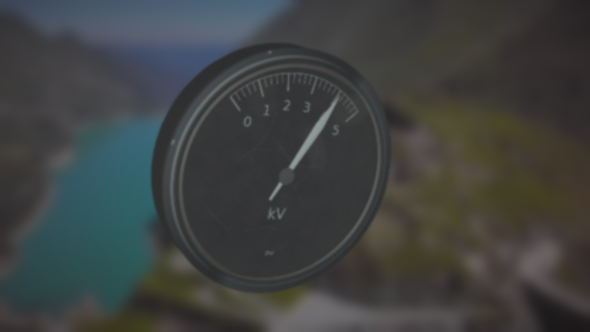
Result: 4; kV
